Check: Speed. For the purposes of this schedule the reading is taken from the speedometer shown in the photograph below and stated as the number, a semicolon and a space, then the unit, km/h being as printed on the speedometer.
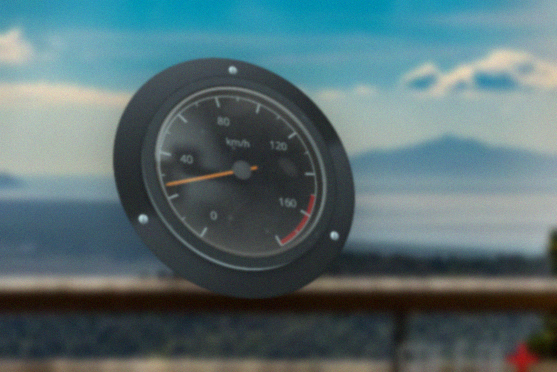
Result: 25; km/h
